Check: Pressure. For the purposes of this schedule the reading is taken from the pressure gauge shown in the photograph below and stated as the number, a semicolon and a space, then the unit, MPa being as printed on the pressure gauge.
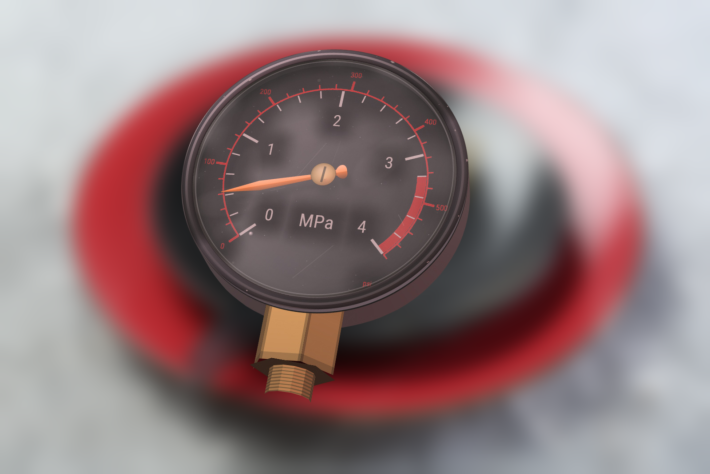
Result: 0.4; MPa
